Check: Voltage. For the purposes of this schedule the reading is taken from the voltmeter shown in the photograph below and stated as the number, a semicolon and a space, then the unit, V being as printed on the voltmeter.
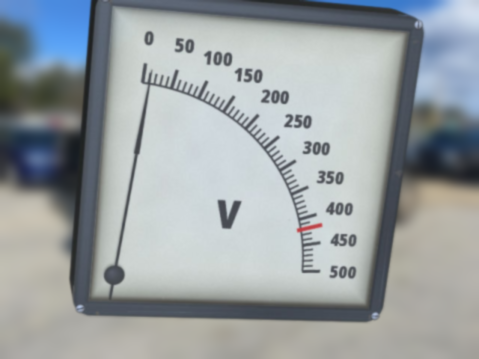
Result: 10; V
